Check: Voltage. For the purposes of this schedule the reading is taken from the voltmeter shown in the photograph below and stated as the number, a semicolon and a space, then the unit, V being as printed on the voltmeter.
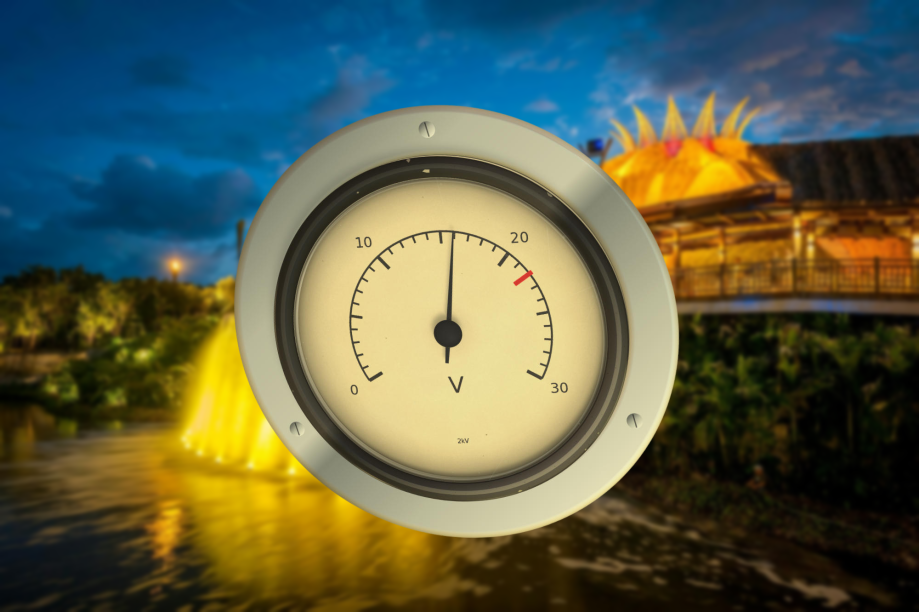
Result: 16; V
